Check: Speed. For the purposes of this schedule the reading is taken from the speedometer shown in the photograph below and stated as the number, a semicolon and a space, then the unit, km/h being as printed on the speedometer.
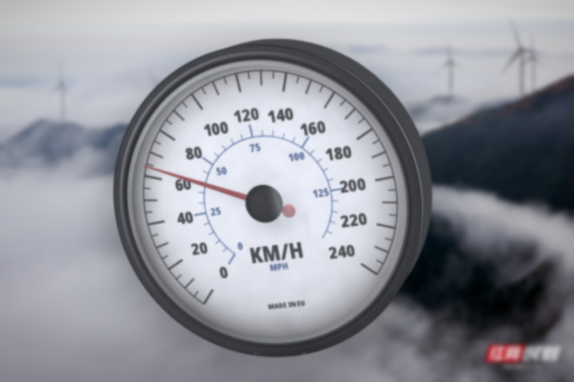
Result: 65; km/h
